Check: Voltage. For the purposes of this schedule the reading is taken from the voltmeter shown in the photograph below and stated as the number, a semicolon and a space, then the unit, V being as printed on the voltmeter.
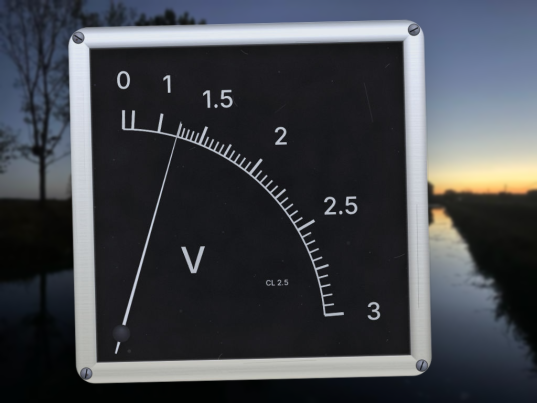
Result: 1.25; V
